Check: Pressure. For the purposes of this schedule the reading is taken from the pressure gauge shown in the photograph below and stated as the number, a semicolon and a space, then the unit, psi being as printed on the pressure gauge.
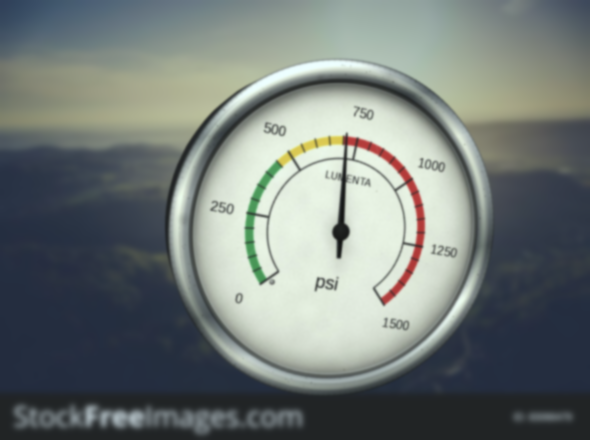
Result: 700; psi
